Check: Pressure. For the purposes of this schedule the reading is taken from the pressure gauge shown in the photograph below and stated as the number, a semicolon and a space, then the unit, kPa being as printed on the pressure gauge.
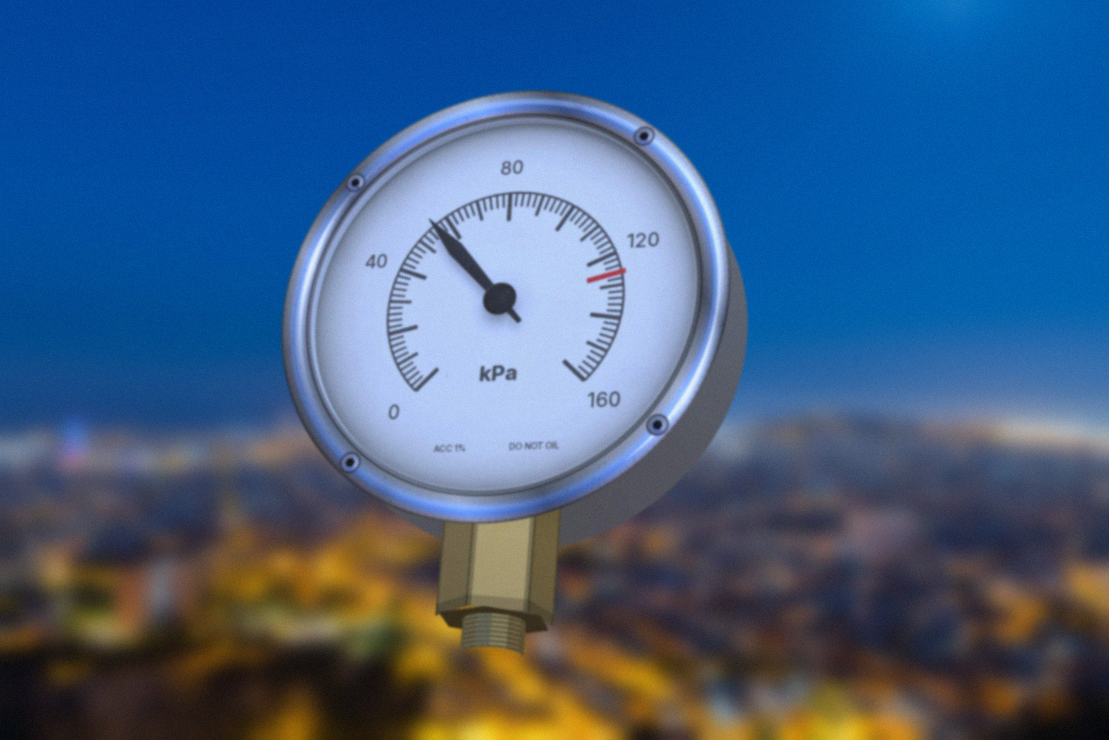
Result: 56; kPa
